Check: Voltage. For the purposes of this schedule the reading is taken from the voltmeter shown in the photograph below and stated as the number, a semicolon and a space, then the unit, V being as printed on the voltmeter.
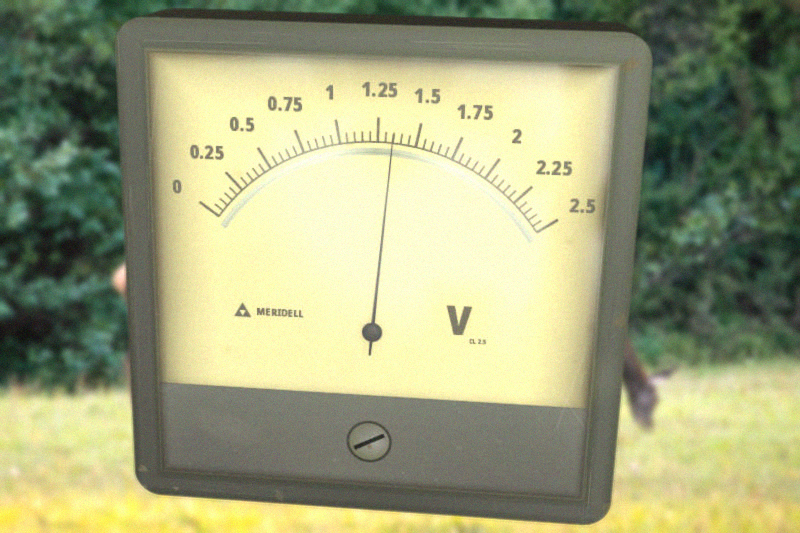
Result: 1.35; V
